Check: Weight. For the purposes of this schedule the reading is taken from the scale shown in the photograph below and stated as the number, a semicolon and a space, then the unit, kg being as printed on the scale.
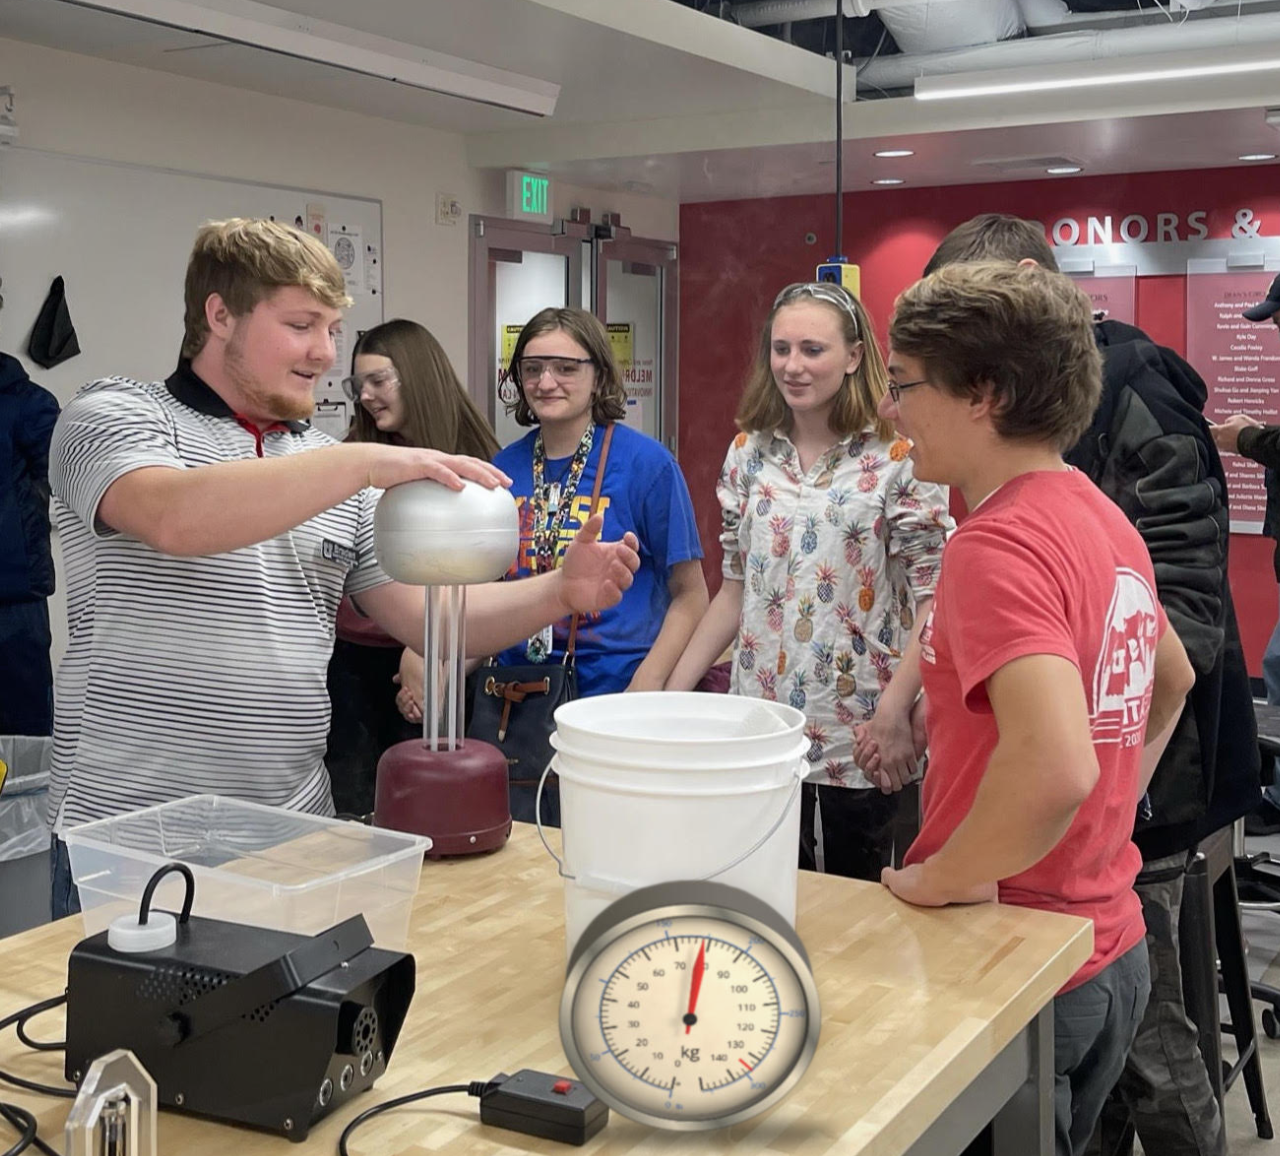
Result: 78; kg
